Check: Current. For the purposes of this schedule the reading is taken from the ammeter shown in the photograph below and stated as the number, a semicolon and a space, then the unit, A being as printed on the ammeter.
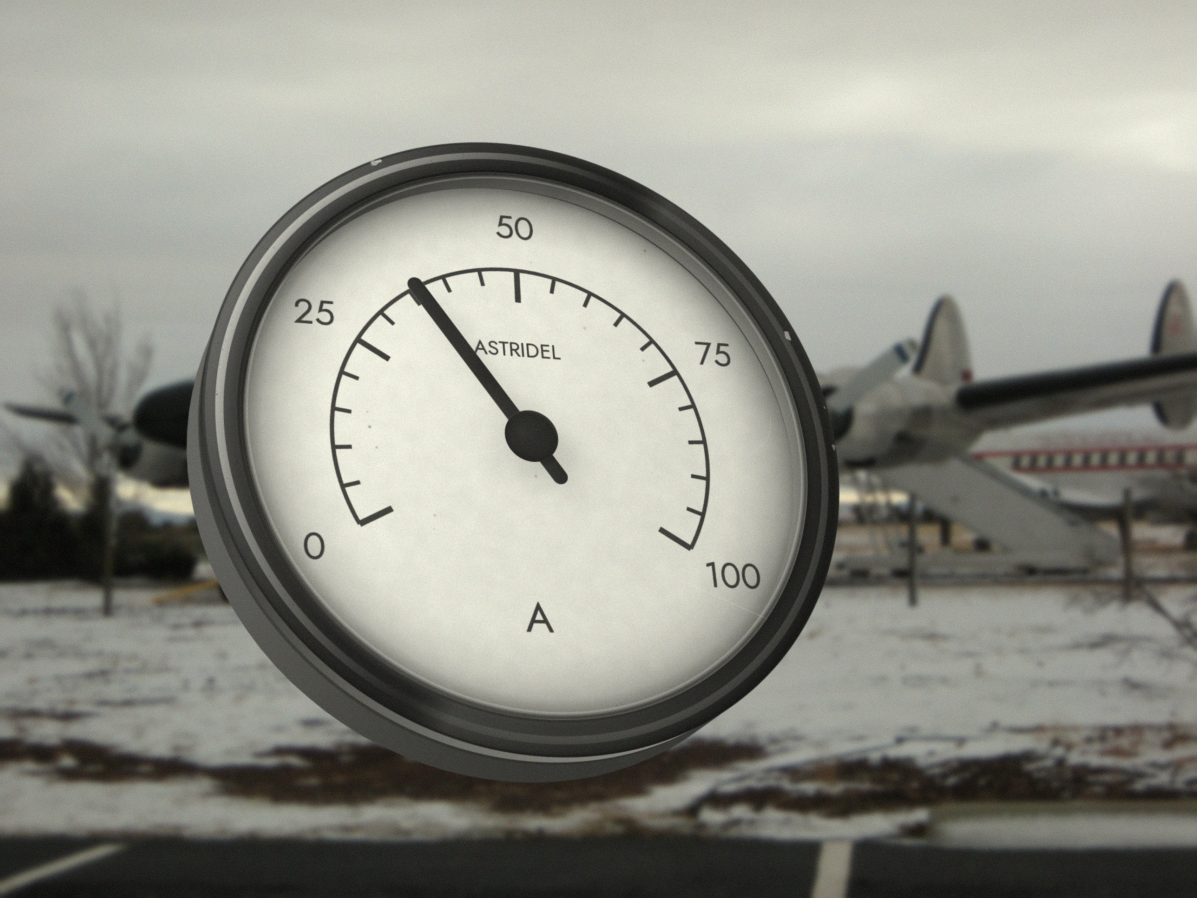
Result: 35; A
